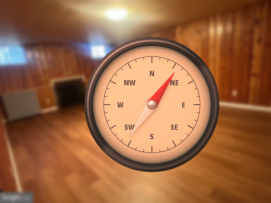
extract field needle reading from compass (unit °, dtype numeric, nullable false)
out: 35 °
